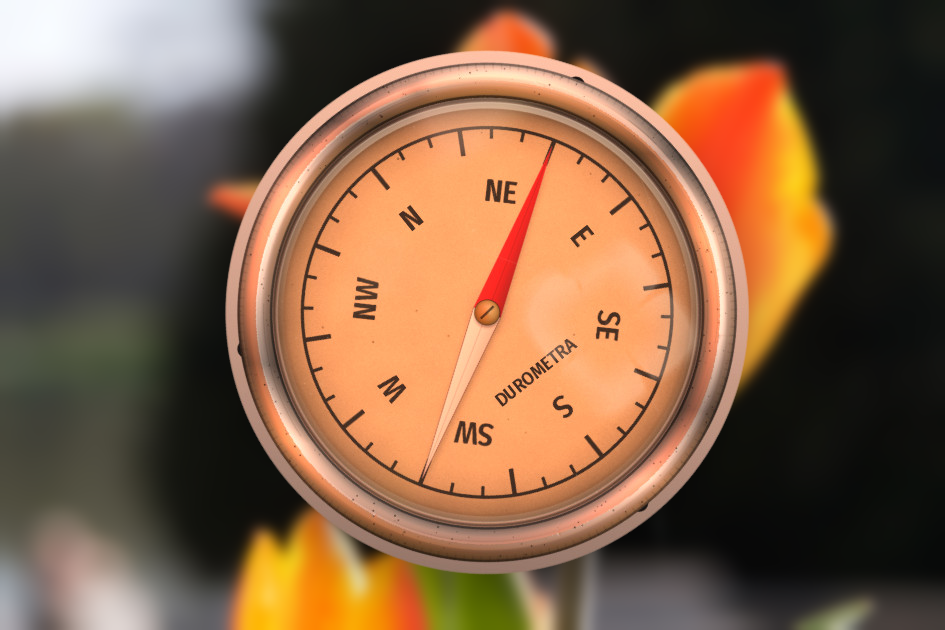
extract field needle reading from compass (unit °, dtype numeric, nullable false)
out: 60 °
